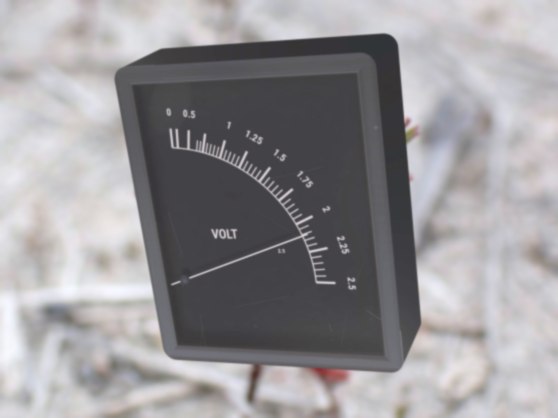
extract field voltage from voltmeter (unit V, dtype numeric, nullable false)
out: 2.1 V
